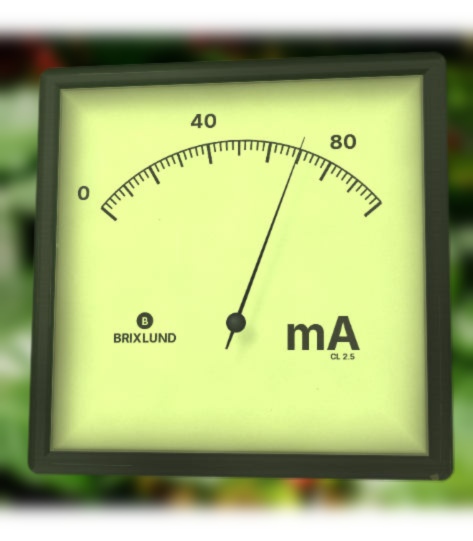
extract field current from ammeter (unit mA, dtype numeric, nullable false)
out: 70 mA
